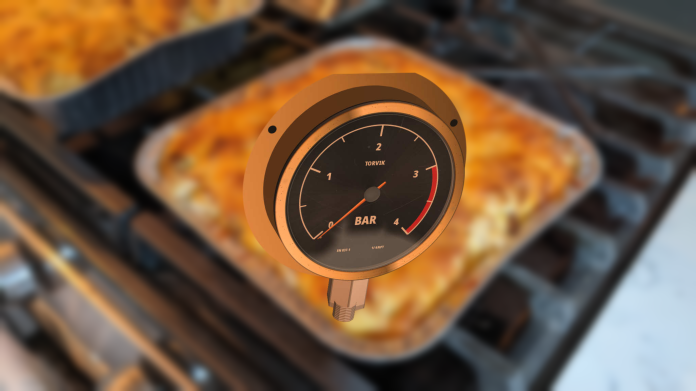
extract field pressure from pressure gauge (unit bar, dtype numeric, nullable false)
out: 0 bar
